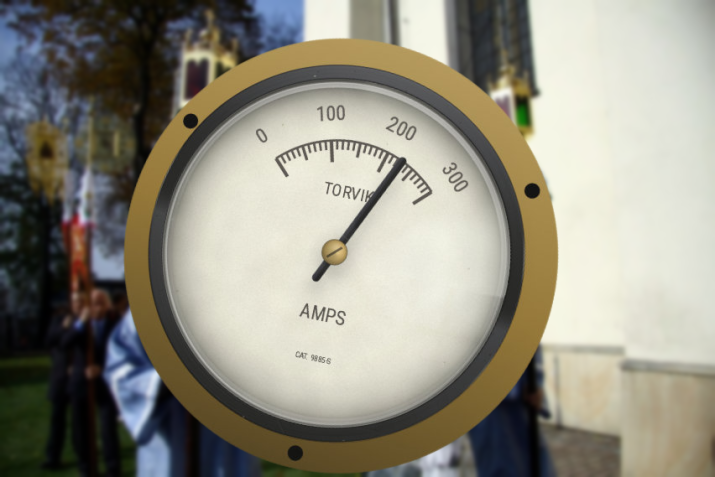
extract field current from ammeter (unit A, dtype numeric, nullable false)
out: 230 A
